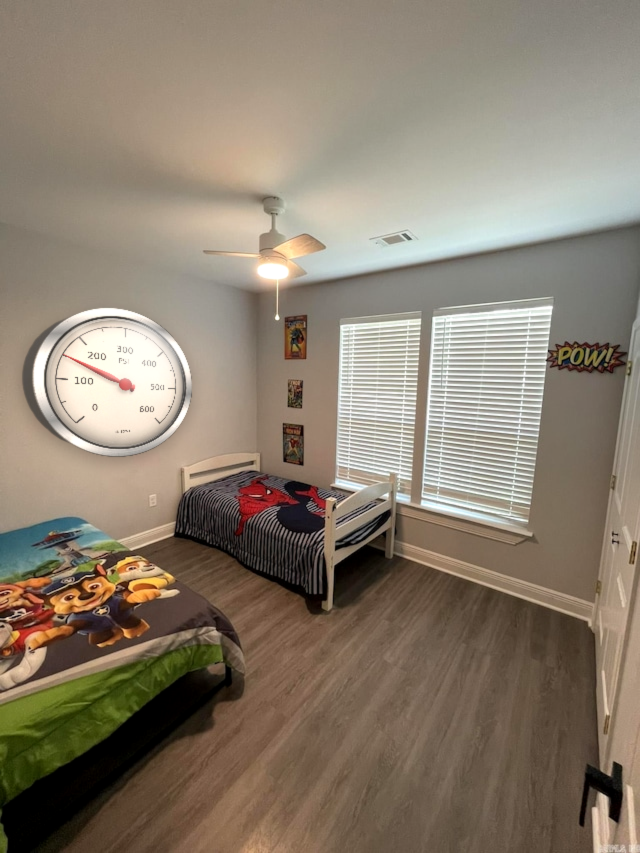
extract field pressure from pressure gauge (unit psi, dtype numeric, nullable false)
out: 150 psi
